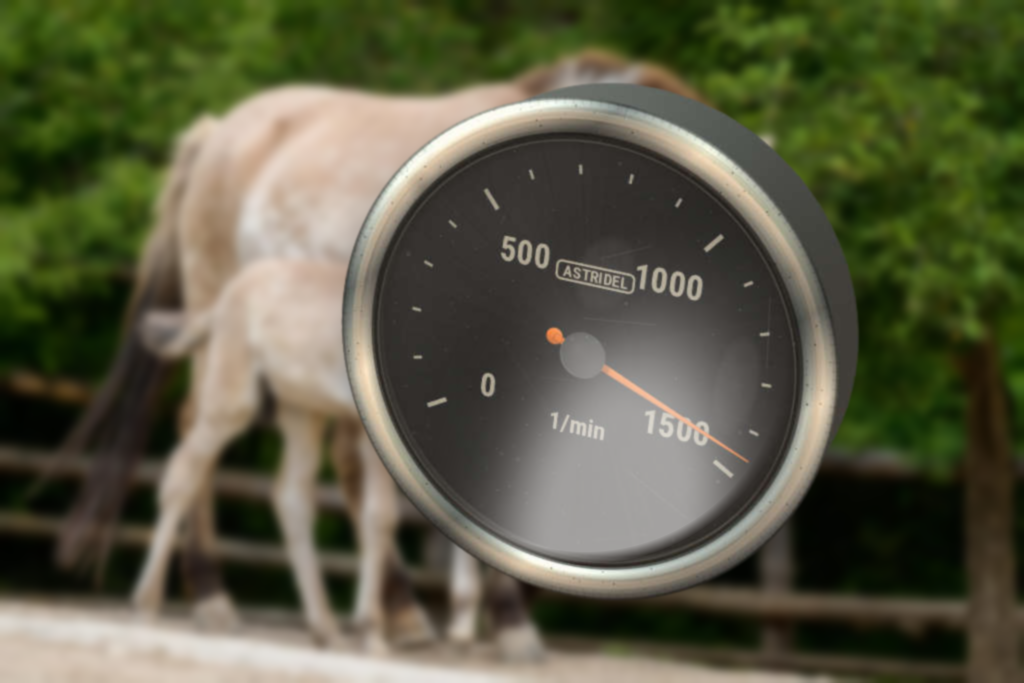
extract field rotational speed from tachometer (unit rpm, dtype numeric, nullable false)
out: 1450 rpm
